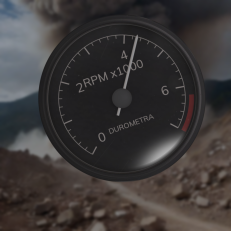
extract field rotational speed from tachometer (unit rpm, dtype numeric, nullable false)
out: 4300 rpm
